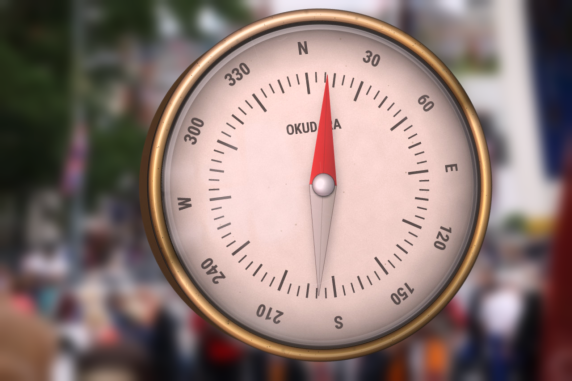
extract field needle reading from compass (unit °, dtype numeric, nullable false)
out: 10 °
